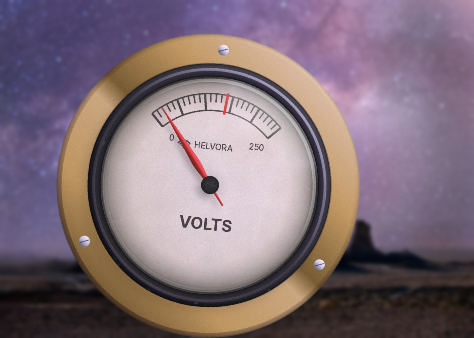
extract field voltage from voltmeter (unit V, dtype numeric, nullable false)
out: 20 V
